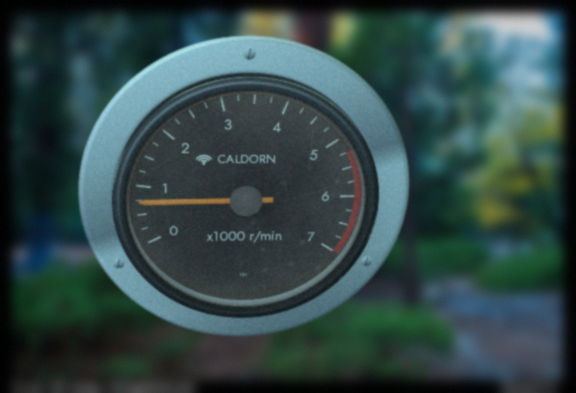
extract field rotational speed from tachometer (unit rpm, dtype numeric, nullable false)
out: 750 rpm
